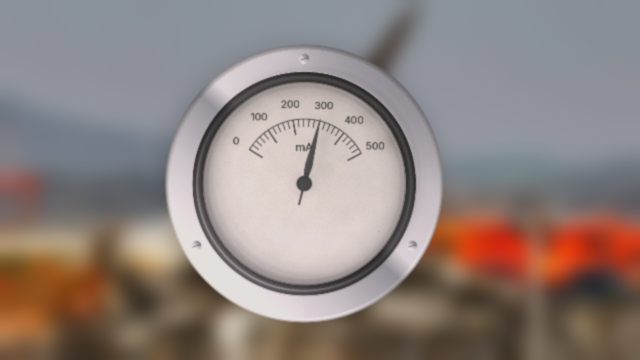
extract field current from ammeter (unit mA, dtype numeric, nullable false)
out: 300 mA
